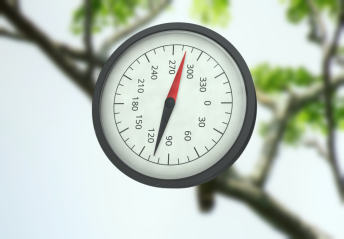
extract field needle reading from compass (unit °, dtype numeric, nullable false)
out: 285 °
